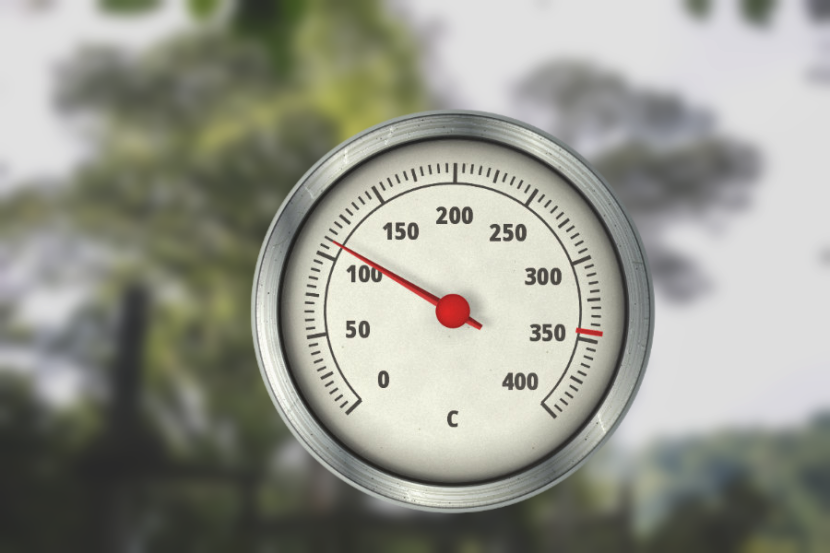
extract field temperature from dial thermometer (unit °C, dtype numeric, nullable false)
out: 110 °C
